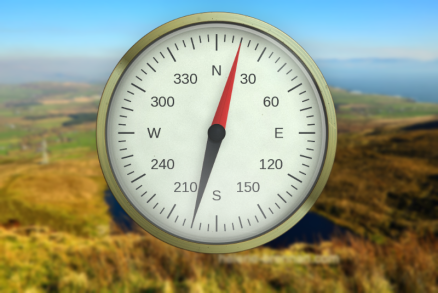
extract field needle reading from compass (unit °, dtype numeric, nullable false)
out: 15 °
